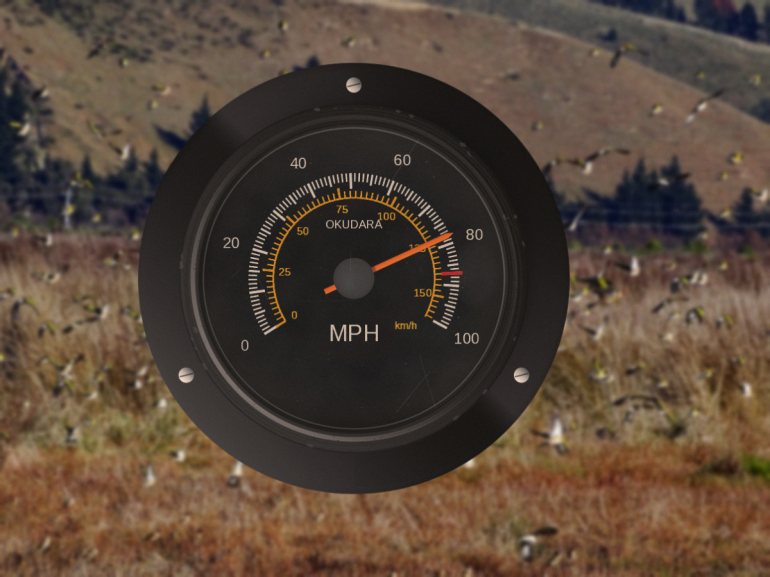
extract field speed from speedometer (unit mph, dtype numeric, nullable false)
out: 78 mph
